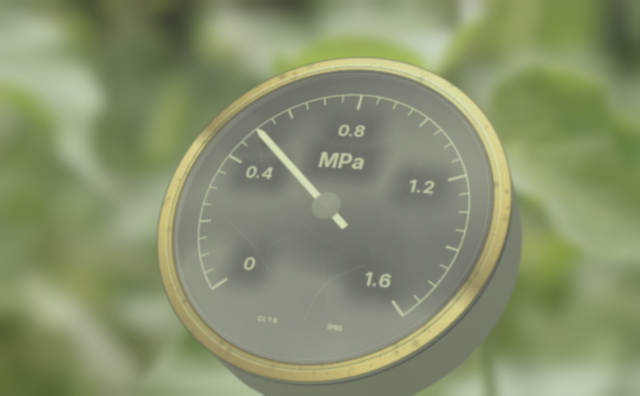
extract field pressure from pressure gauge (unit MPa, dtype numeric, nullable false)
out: 0.5 MPa
